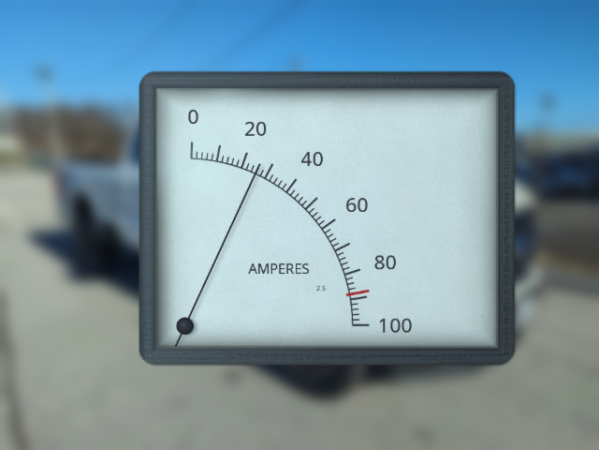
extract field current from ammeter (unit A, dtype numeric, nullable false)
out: 26 A
